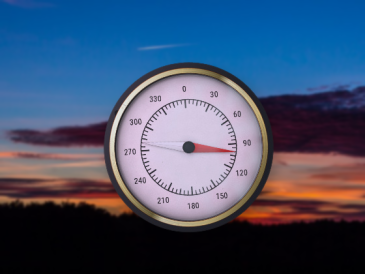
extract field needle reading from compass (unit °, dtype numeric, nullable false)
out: 100 °
